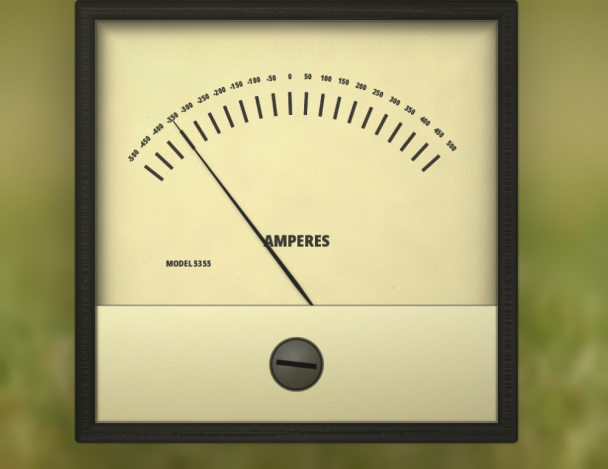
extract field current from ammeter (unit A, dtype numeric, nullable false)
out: -350 A
